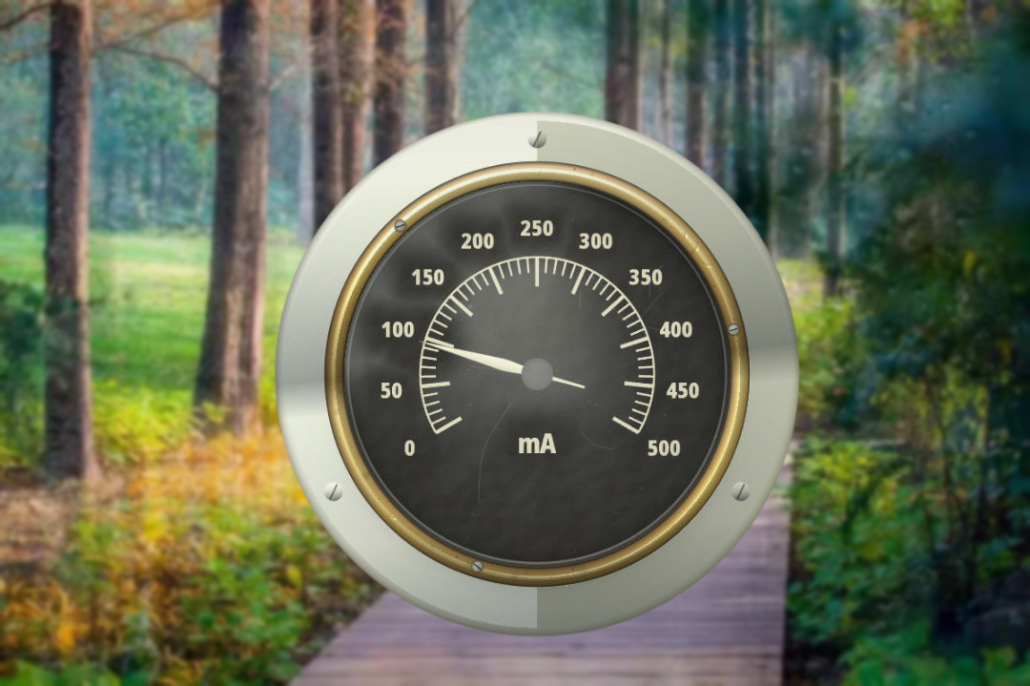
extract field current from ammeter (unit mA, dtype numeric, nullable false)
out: 95 mA
